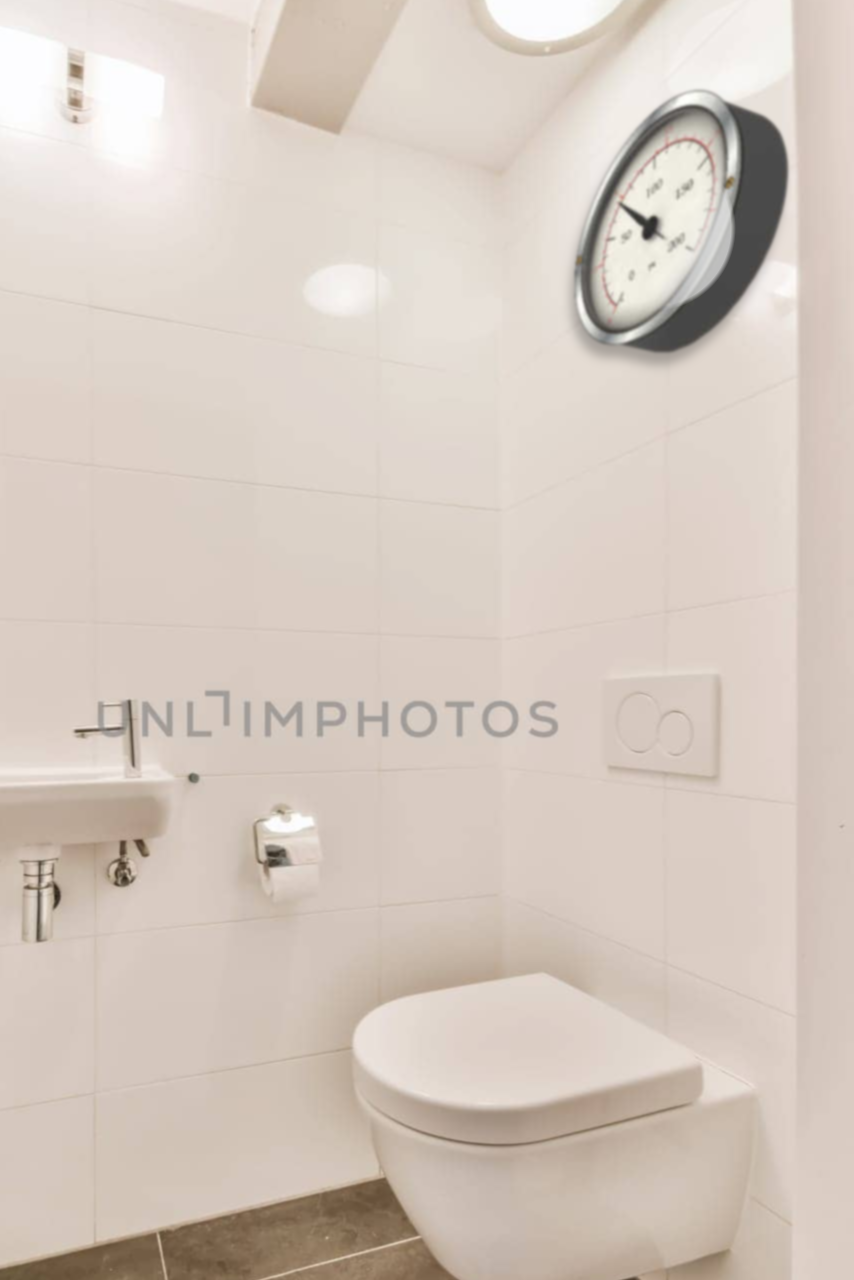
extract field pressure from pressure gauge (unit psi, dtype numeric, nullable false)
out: 70 psi
